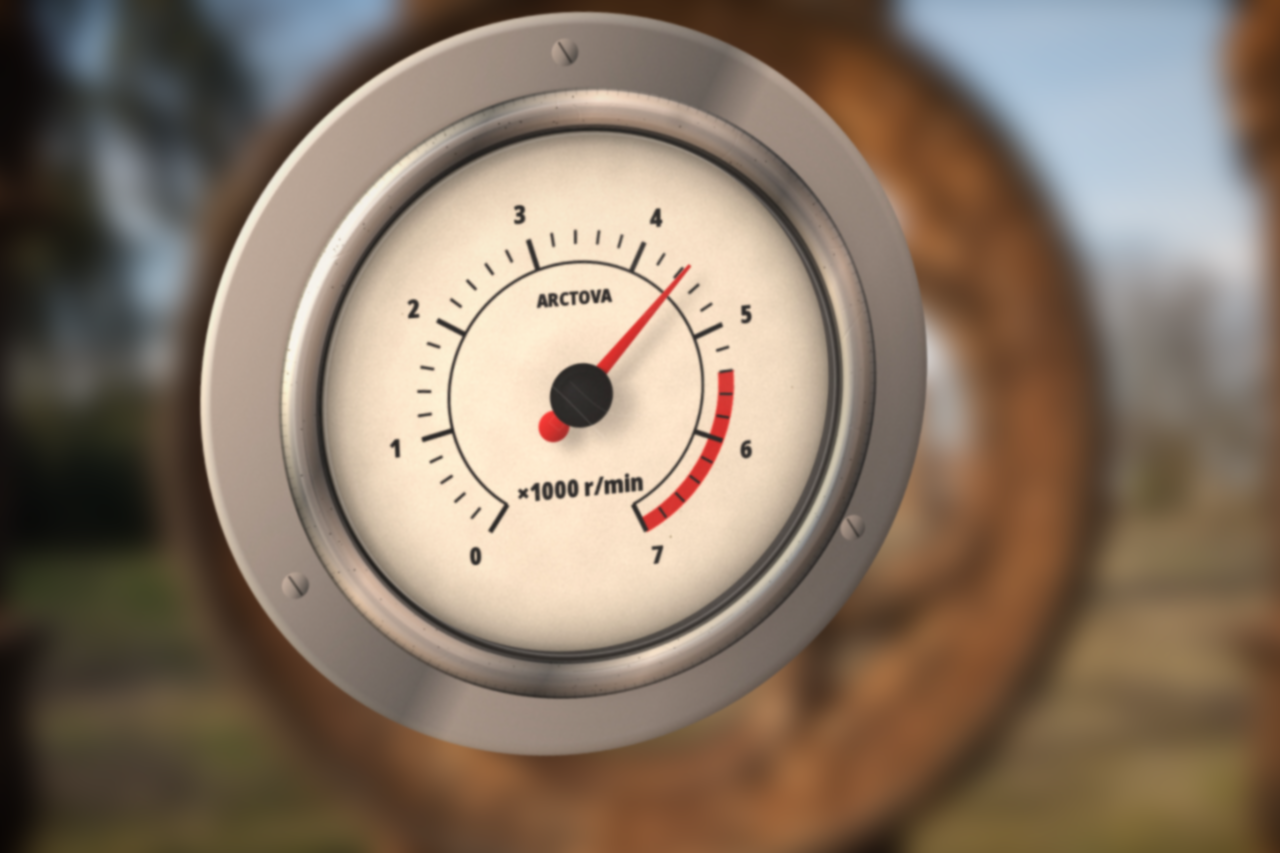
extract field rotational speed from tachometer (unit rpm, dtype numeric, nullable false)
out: 4400 rpm
